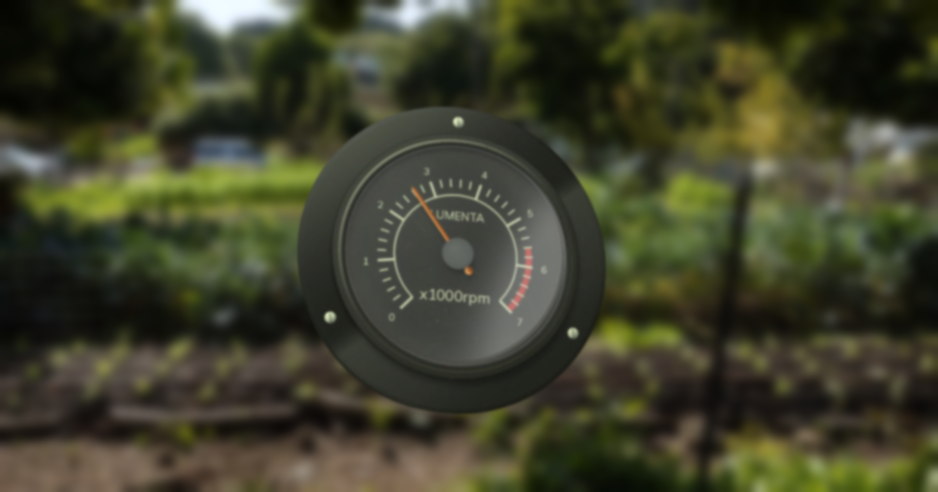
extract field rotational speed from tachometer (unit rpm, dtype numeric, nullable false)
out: 2600 rpm
